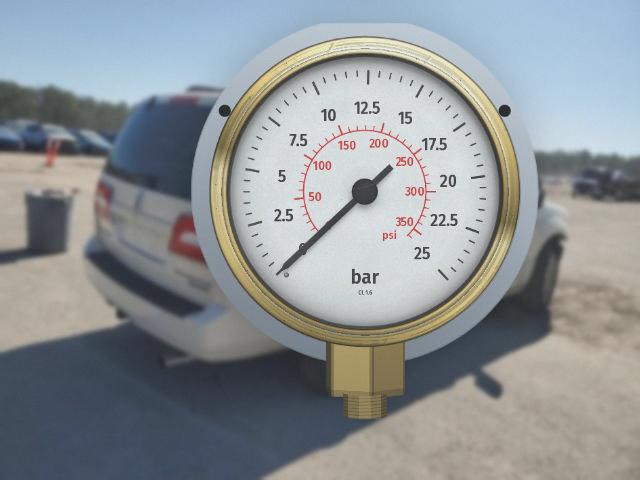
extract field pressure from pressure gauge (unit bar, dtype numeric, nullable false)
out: 0 bar
